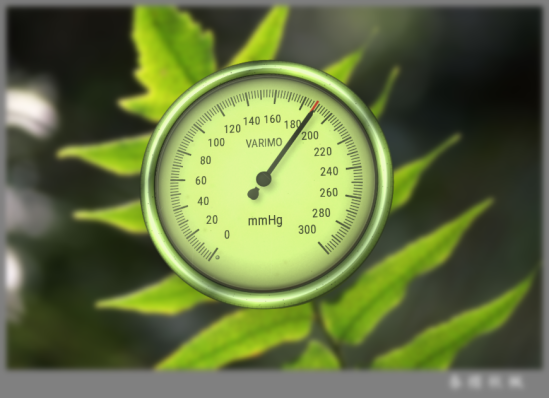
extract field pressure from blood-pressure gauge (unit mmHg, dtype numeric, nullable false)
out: 190 mmHg
